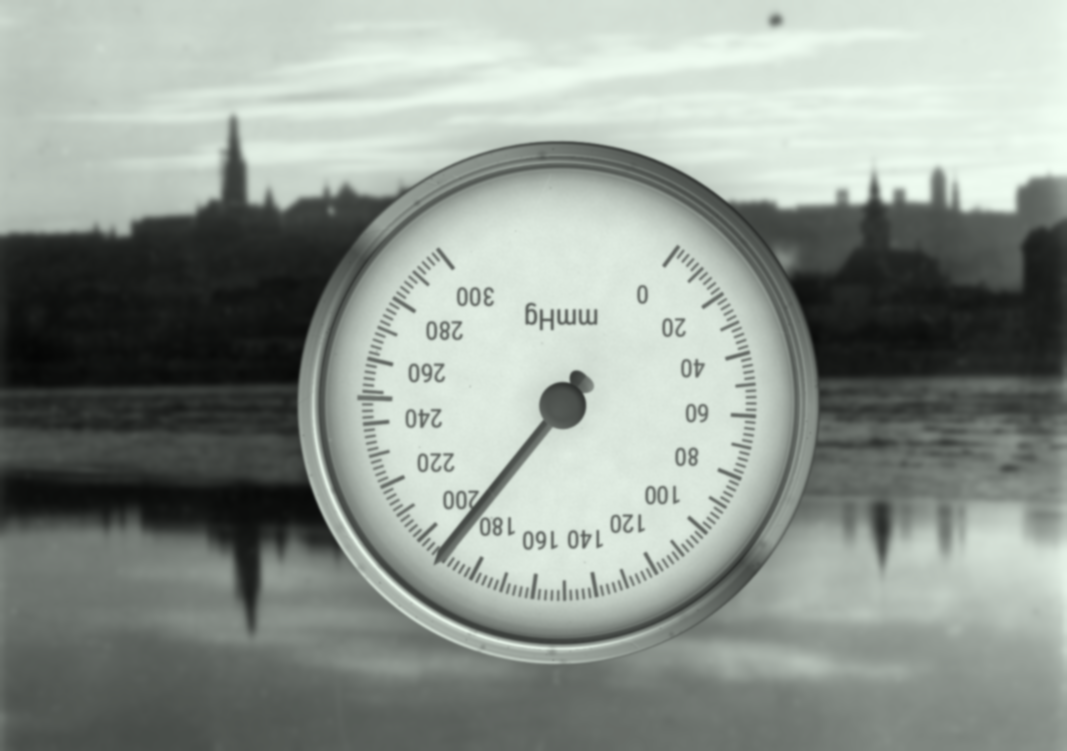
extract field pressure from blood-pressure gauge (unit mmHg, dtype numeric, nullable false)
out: 192 mmHg
